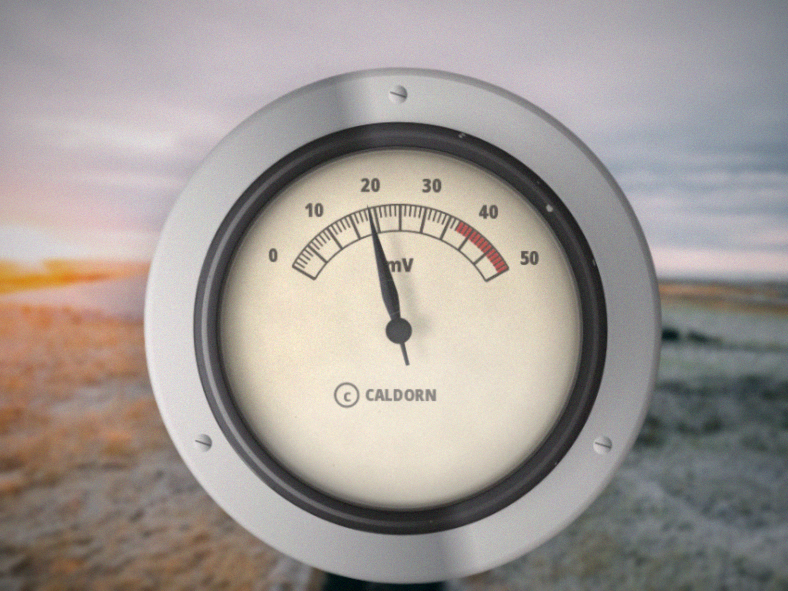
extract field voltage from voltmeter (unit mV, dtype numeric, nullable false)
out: 19 mV
